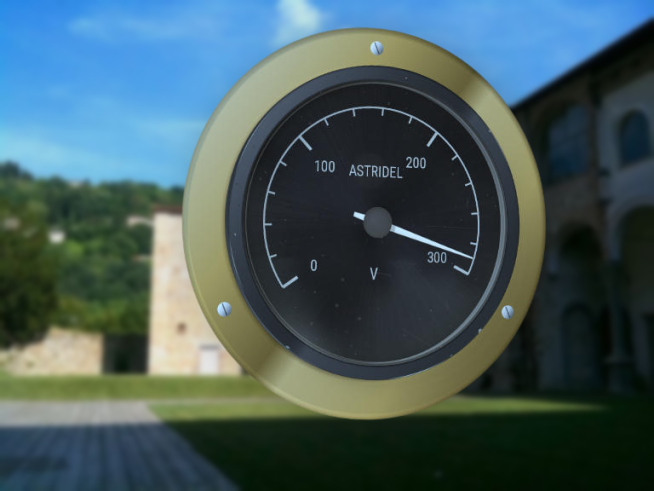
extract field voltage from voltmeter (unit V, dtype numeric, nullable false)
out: 290 V
